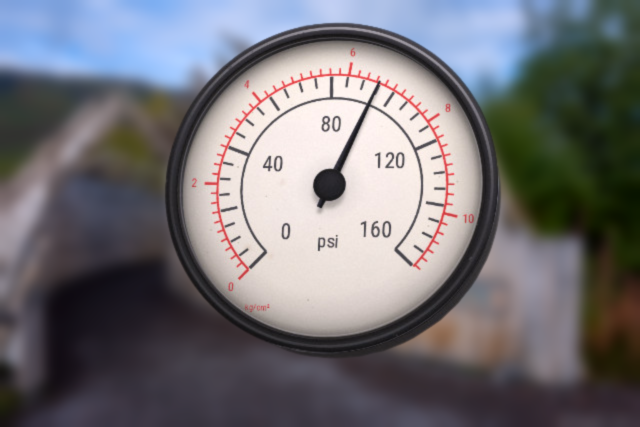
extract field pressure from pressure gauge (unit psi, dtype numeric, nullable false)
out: 95 psi
